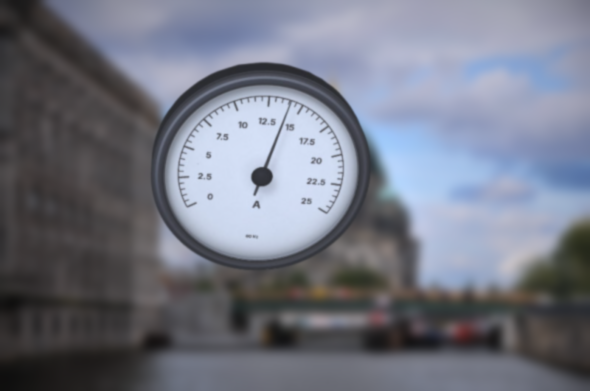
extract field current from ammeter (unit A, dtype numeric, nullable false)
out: 14 A
